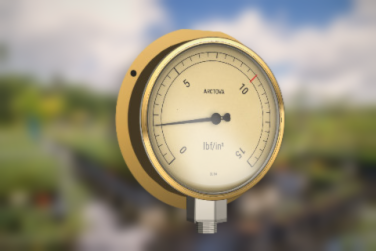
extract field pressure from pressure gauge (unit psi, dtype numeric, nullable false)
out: 2 psi
